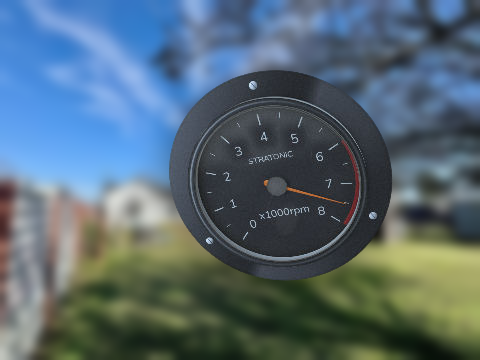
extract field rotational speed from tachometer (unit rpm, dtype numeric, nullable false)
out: 7500 rpm
